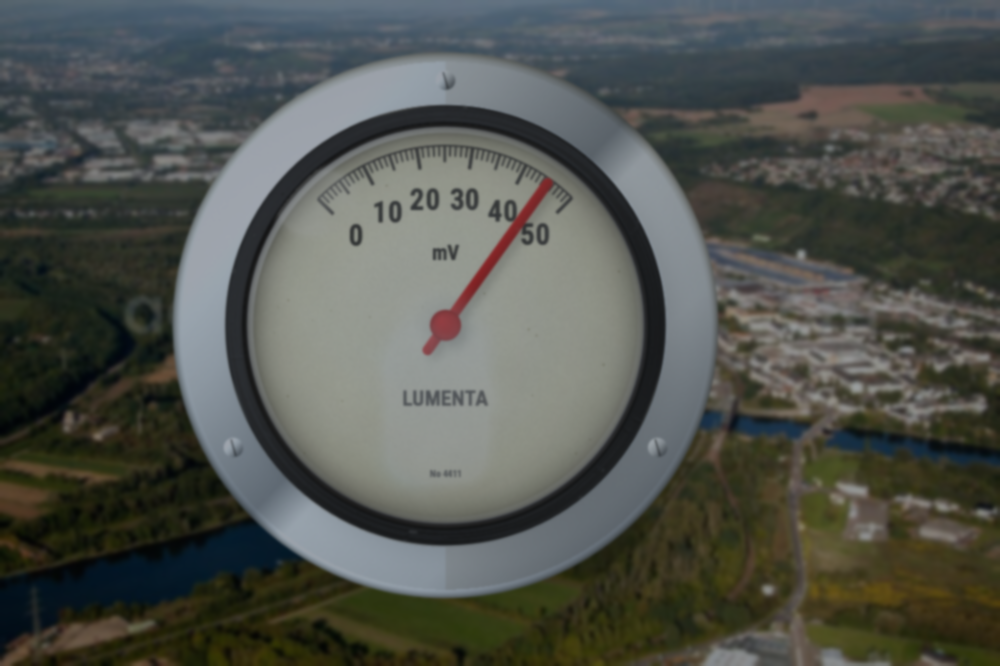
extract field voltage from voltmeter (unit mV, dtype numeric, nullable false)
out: 45 mV
